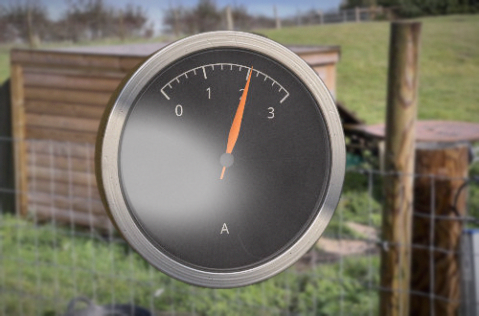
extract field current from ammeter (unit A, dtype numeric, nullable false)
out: 2 A
